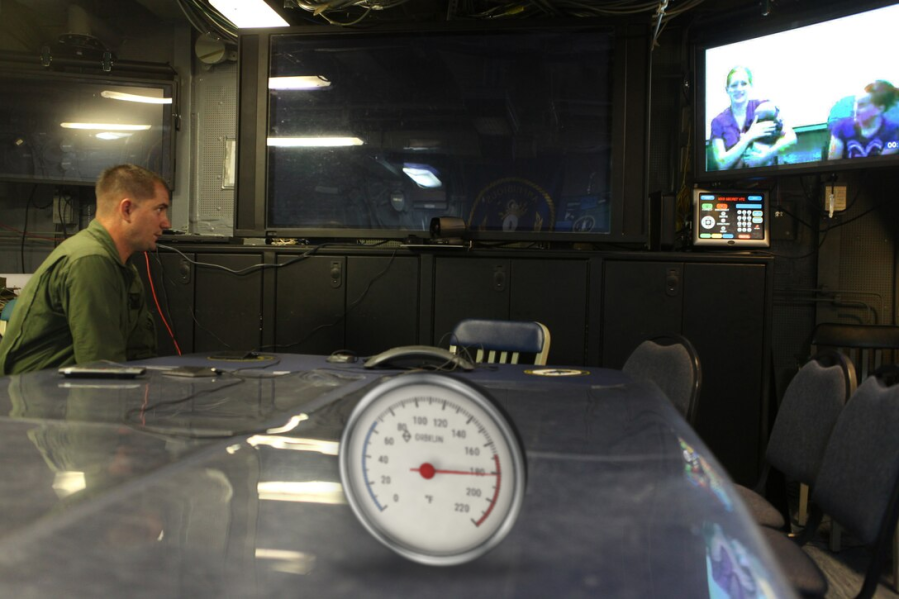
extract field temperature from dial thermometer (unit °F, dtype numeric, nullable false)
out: 180 °F
